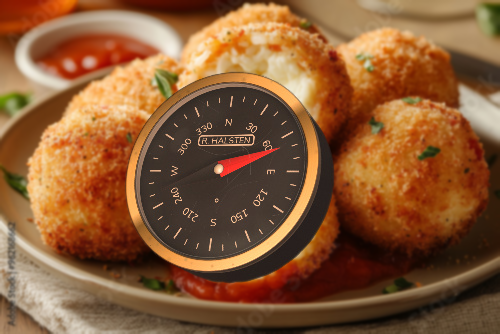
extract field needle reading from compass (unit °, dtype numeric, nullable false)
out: 70 °
